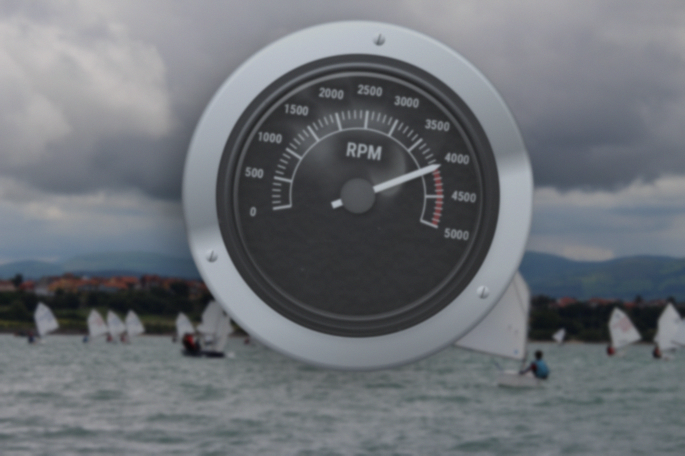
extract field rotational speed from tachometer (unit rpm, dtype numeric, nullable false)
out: 4000 rpm
